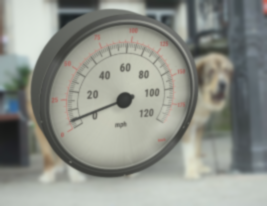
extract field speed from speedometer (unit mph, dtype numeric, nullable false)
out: 5 mph
